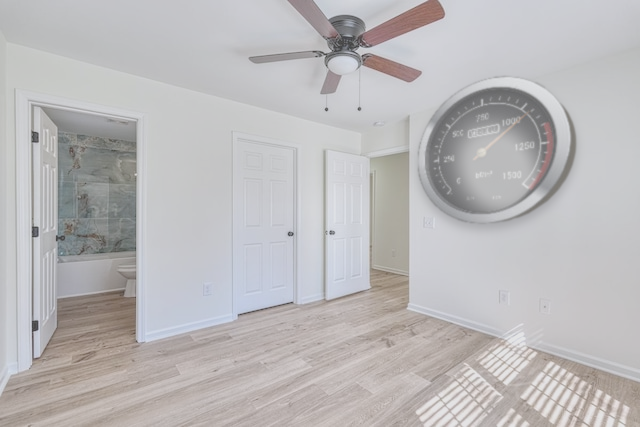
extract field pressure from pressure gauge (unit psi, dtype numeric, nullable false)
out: 1050 psi
